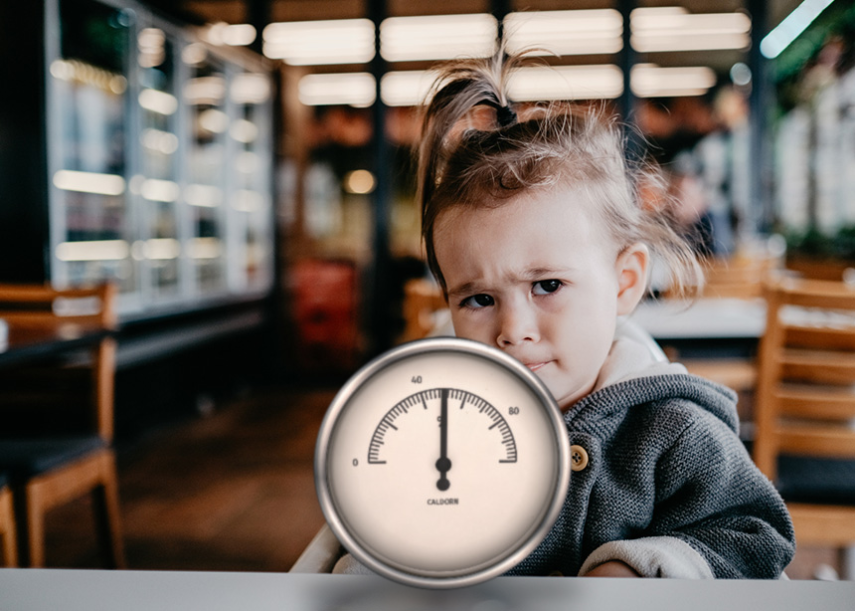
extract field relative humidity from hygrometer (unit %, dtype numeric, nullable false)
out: 50 %
